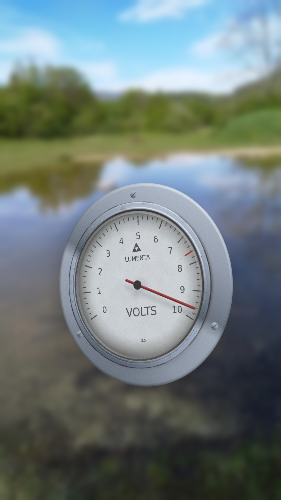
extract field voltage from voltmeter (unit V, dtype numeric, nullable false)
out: 9.6 V
